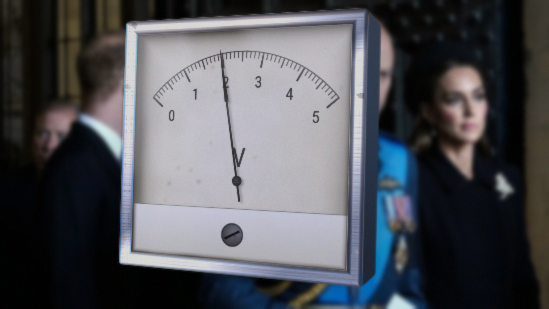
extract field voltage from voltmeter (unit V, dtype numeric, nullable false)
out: 2 V
